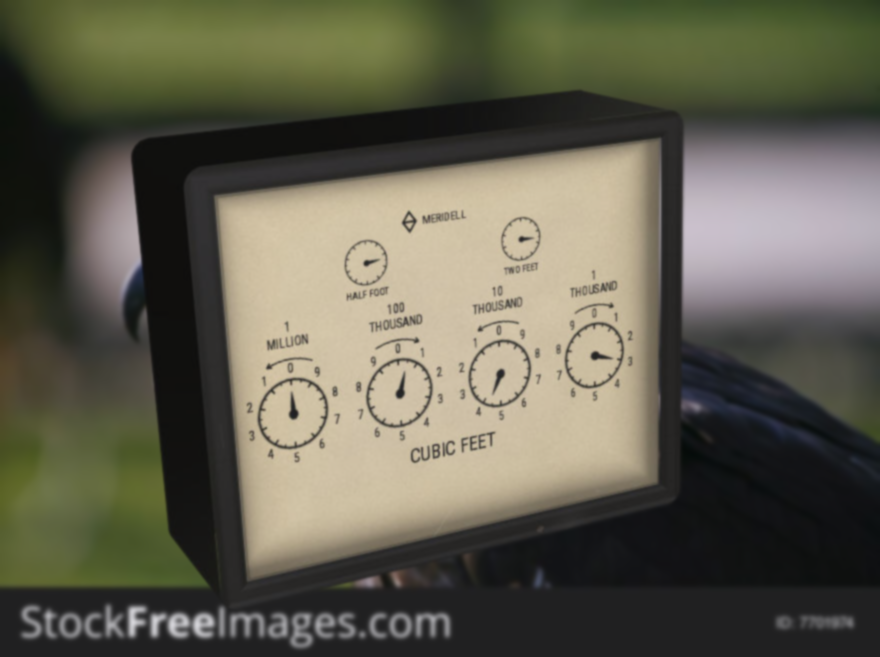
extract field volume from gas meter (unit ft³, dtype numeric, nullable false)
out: 4300 ft³
